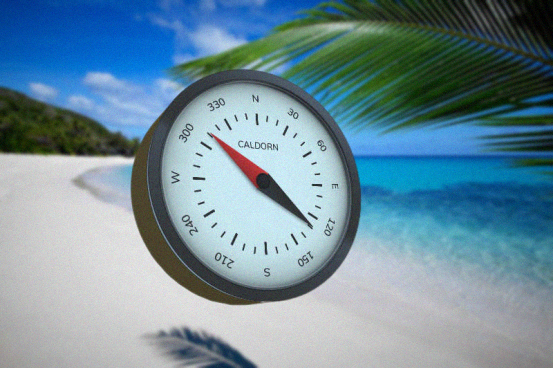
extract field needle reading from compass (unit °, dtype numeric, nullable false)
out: 310 °
